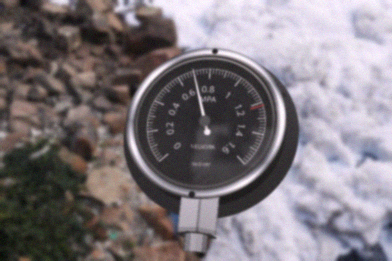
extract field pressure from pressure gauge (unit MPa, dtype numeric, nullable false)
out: 0.7 MPa
